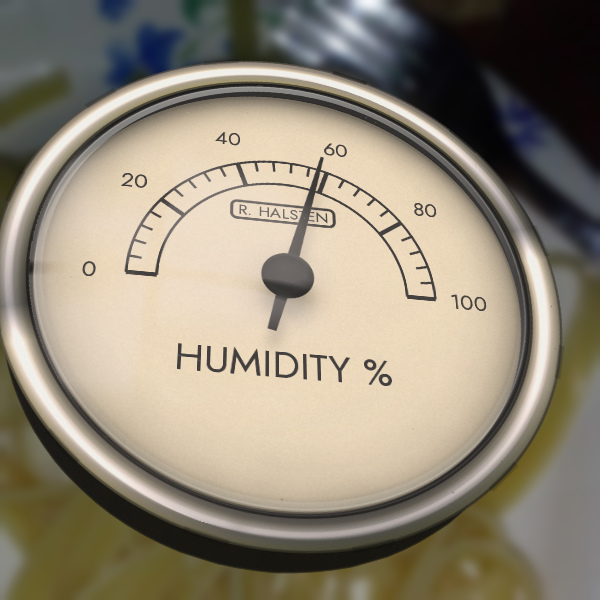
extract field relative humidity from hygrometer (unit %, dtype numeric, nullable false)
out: 58 %
